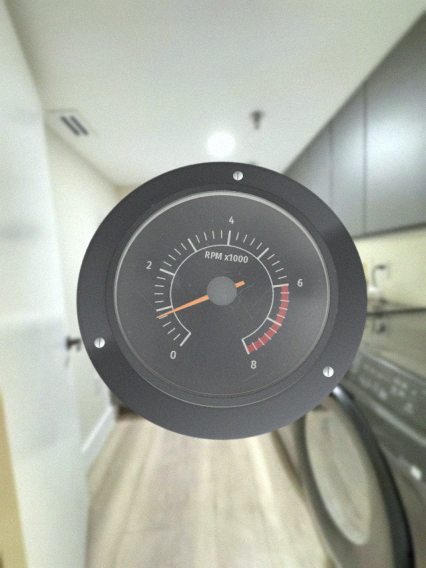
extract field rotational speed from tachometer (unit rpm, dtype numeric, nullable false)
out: 800 rpm
